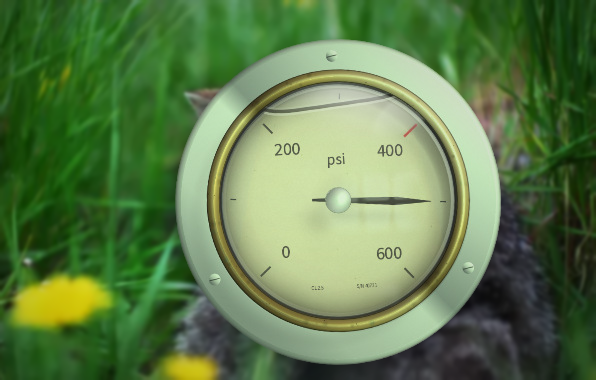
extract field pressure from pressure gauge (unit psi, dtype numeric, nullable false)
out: 500 psi
